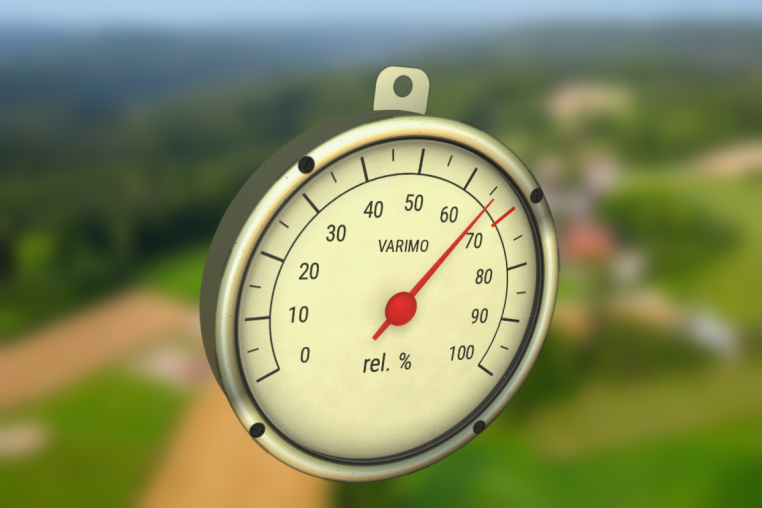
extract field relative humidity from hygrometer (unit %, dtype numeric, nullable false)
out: 65 %
